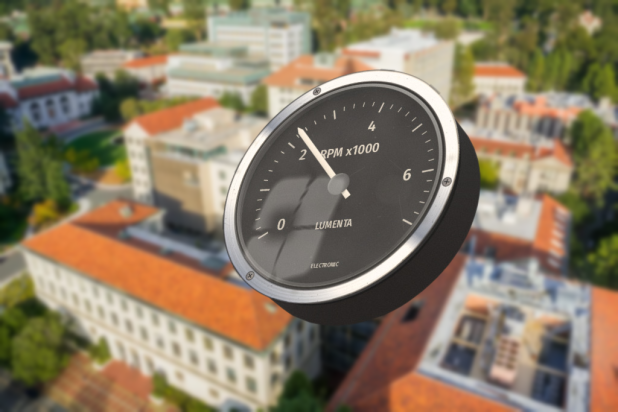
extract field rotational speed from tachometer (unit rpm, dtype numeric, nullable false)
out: 2300 rpm
